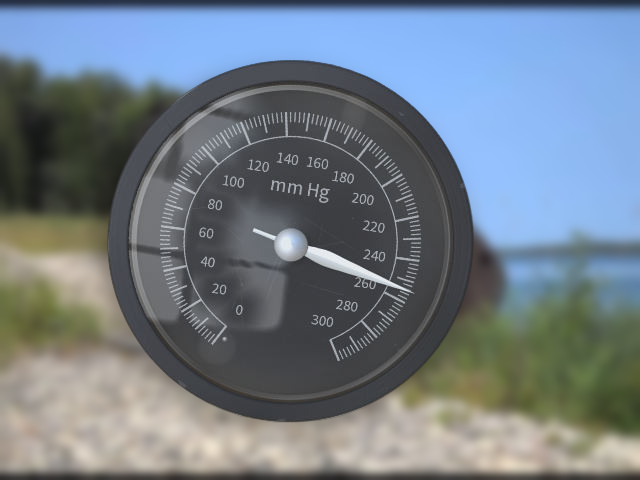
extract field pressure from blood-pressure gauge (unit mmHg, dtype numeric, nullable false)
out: 254 mmHg
